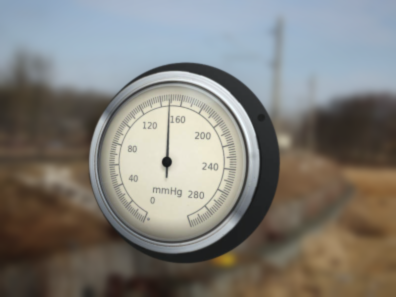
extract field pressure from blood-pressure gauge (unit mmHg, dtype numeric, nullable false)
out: 150 mmHg
